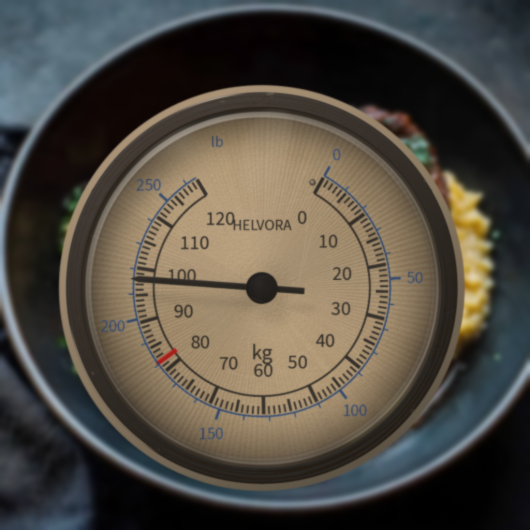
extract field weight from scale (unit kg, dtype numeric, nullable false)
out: 98 kg
